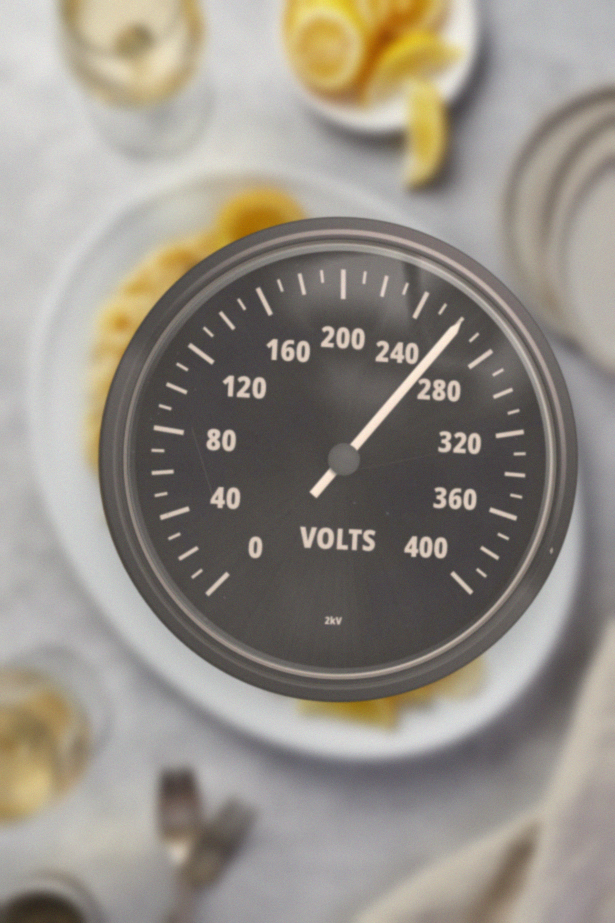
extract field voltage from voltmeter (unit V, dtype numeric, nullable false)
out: 260 V
